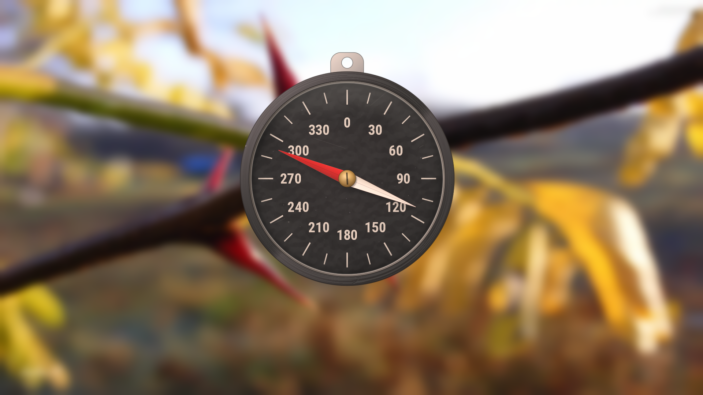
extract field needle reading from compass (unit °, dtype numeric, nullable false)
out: 292.5 °
